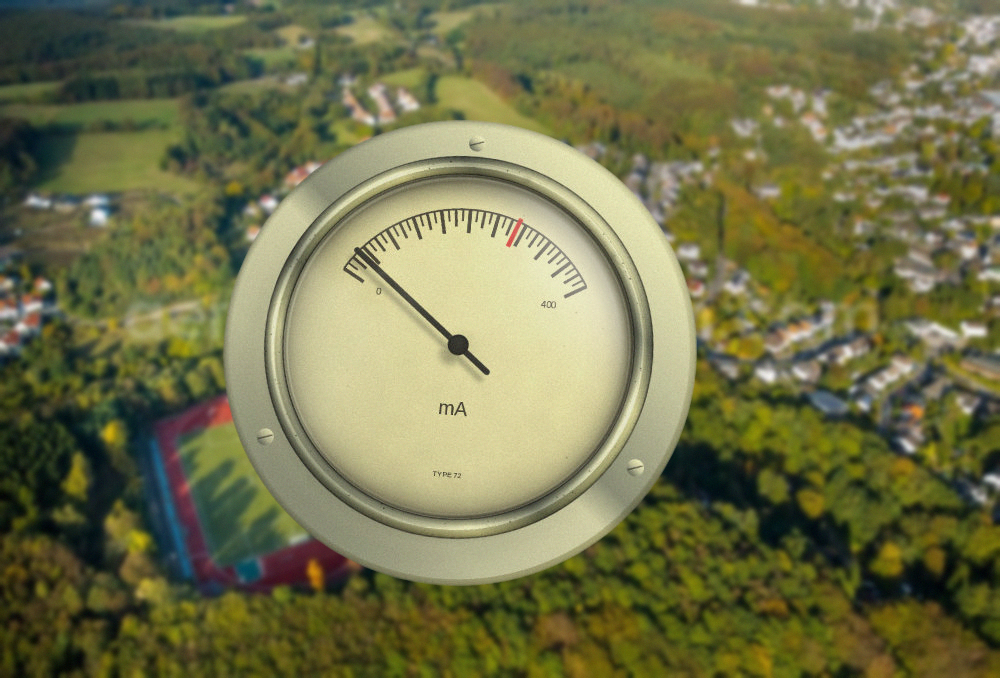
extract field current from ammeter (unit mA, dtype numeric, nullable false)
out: 30 mA
